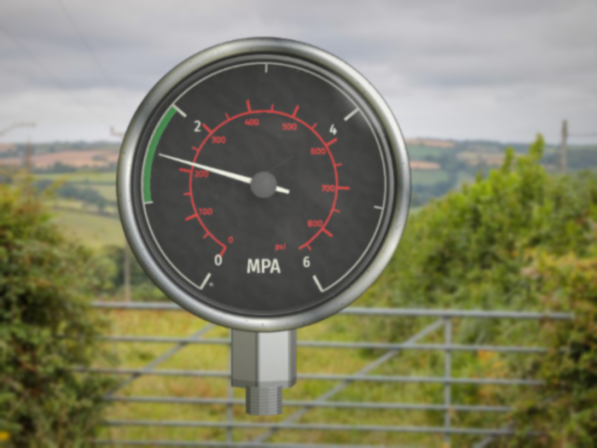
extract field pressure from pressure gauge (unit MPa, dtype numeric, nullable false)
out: 1.5 MPa
